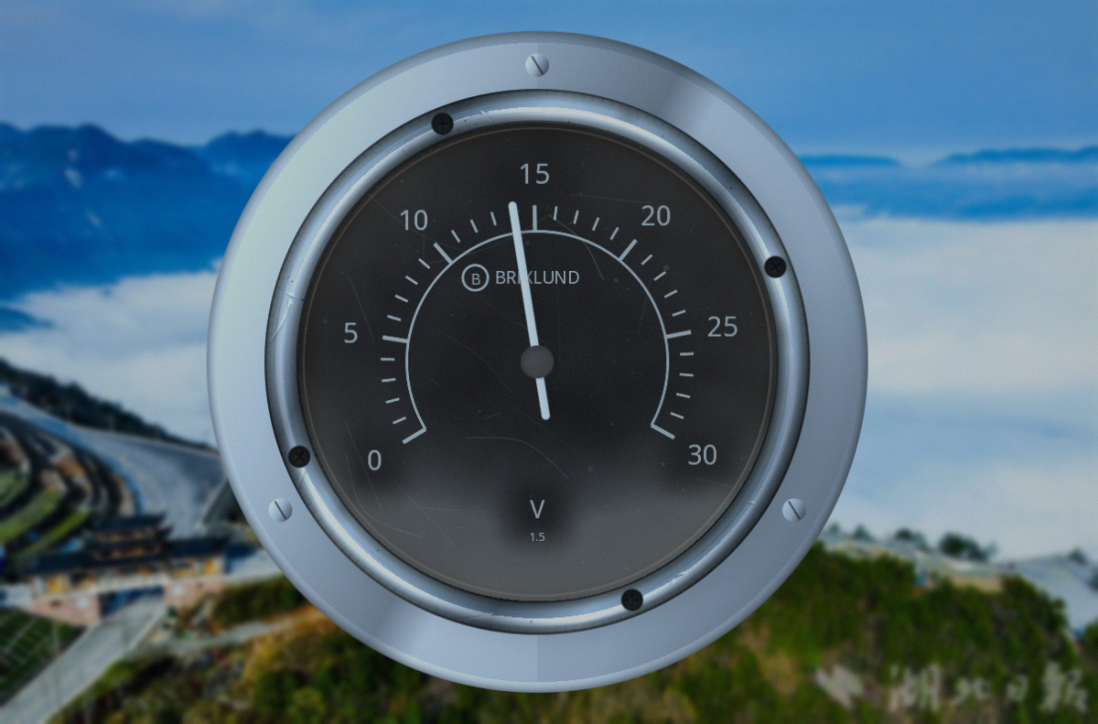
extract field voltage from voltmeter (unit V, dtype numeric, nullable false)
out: 14 V
